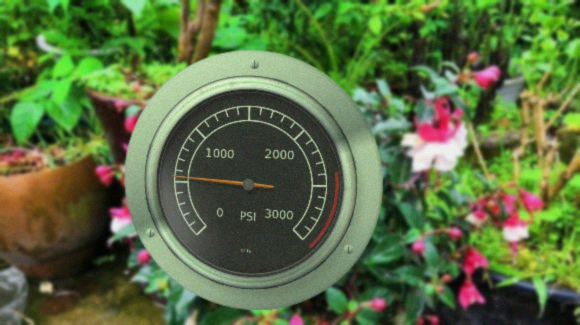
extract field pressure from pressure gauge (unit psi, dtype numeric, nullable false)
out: 550 psi
